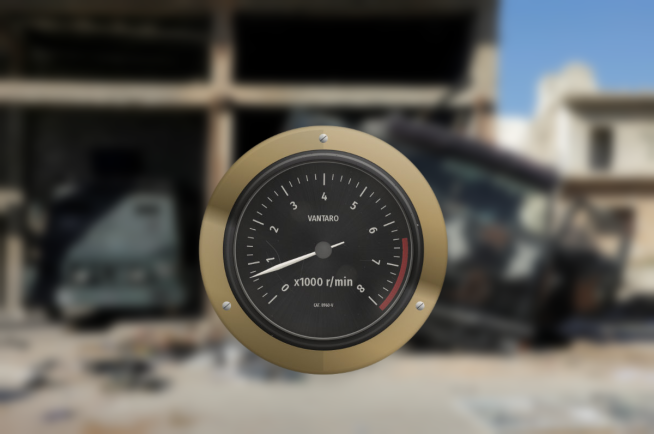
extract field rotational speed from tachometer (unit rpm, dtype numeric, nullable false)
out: 700 rpm
